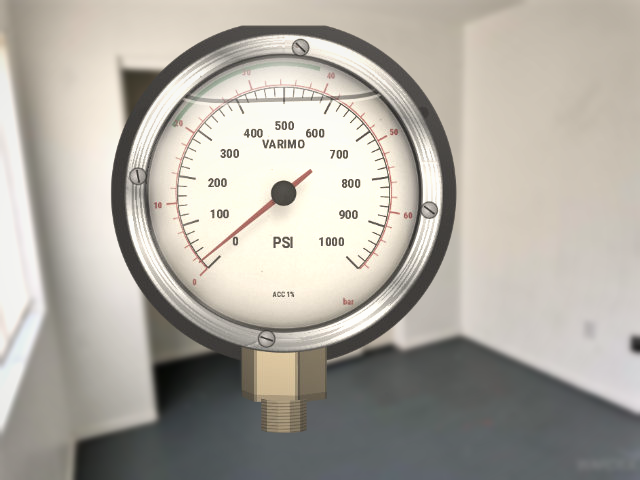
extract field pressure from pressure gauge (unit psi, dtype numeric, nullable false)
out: 20 psi
